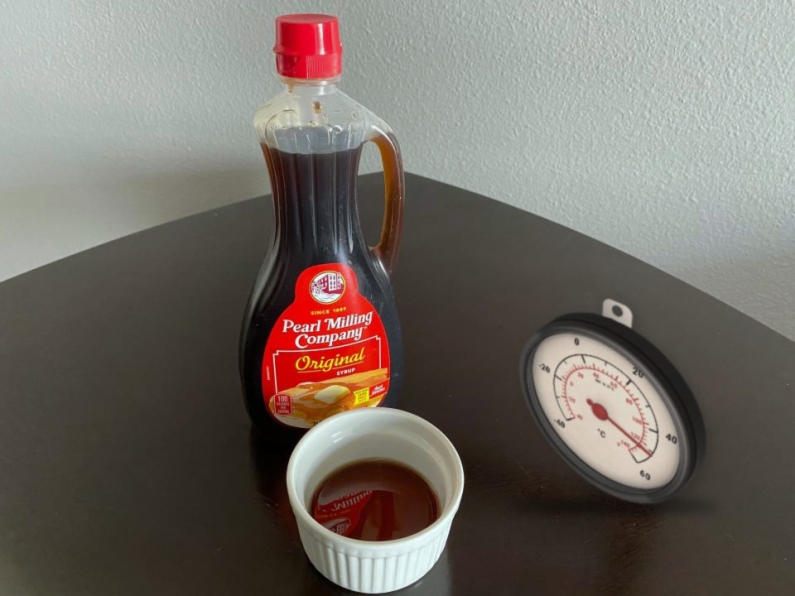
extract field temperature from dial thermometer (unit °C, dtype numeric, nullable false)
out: 50 °C
